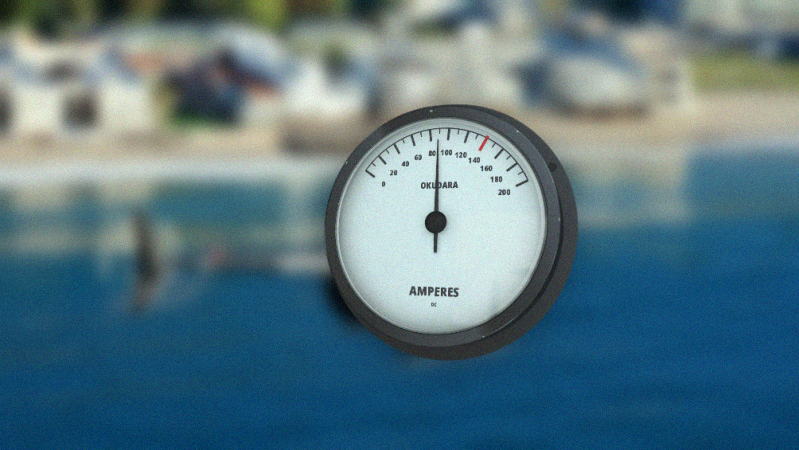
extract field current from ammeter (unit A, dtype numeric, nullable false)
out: 90 A
